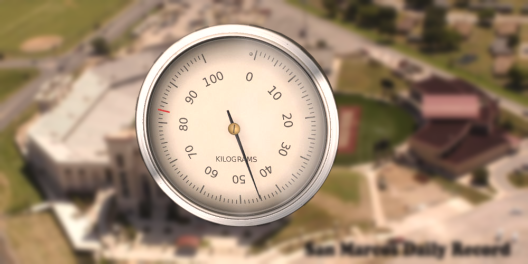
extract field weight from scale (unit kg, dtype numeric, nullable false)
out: 45 kg
